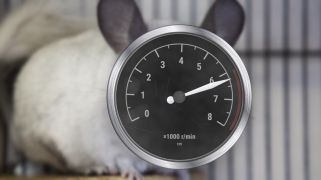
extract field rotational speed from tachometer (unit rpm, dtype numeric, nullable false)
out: 6250 rpm
